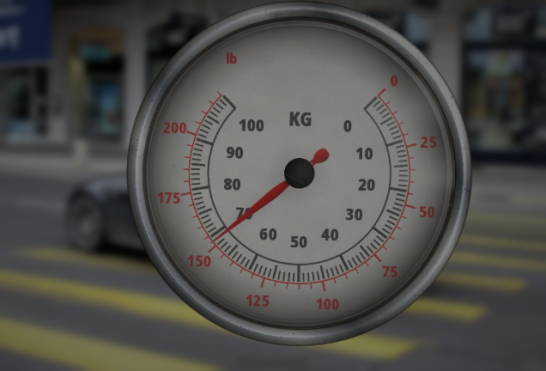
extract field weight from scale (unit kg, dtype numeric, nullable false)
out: 69 kg
